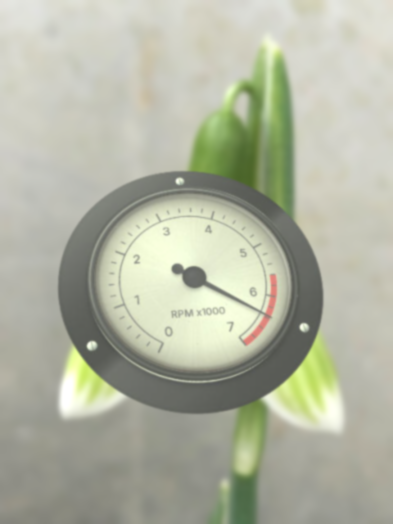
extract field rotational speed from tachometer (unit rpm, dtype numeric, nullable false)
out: 6400 rpm
